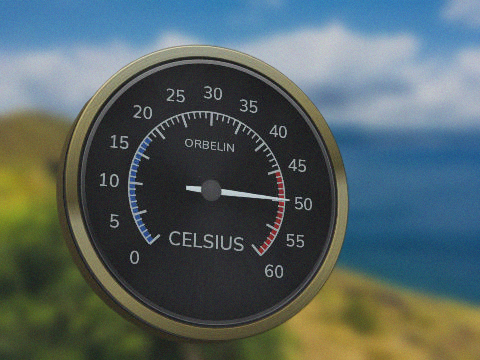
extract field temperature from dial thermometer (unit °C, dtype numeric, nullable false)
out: 50 °C
